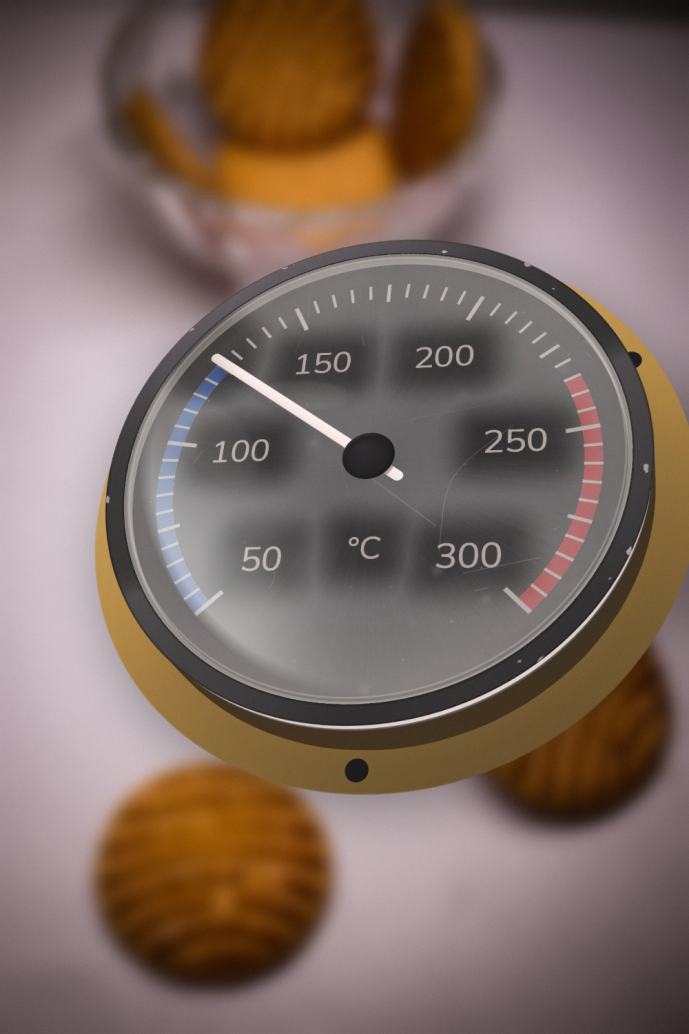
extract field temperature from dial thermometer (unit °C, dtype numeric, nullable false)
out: 125 °C
